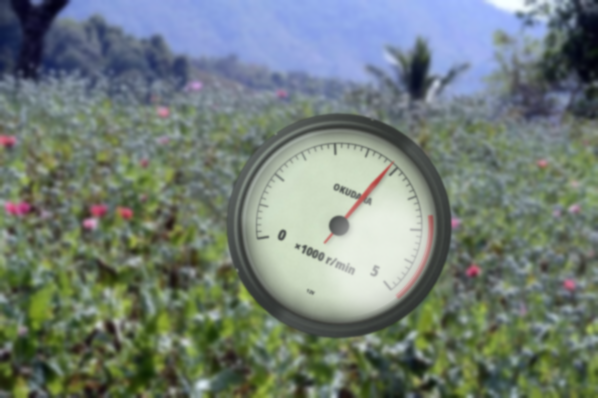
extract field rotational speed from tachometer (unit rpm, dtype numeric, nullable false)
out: 2900 rpm
